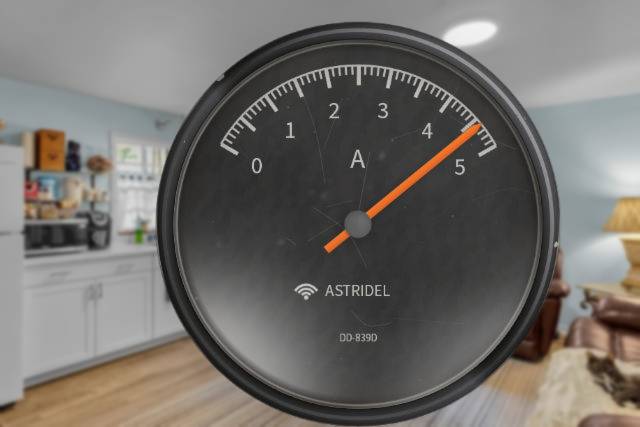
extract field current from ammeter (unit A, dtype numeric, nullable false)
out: 4.6 A
